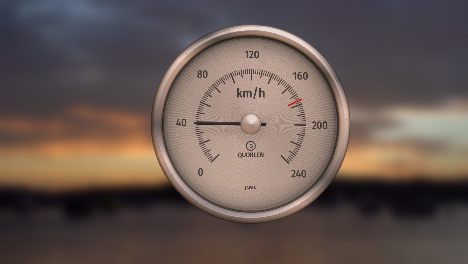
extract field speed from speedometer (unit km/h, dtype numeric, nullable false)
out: 40 km/h
